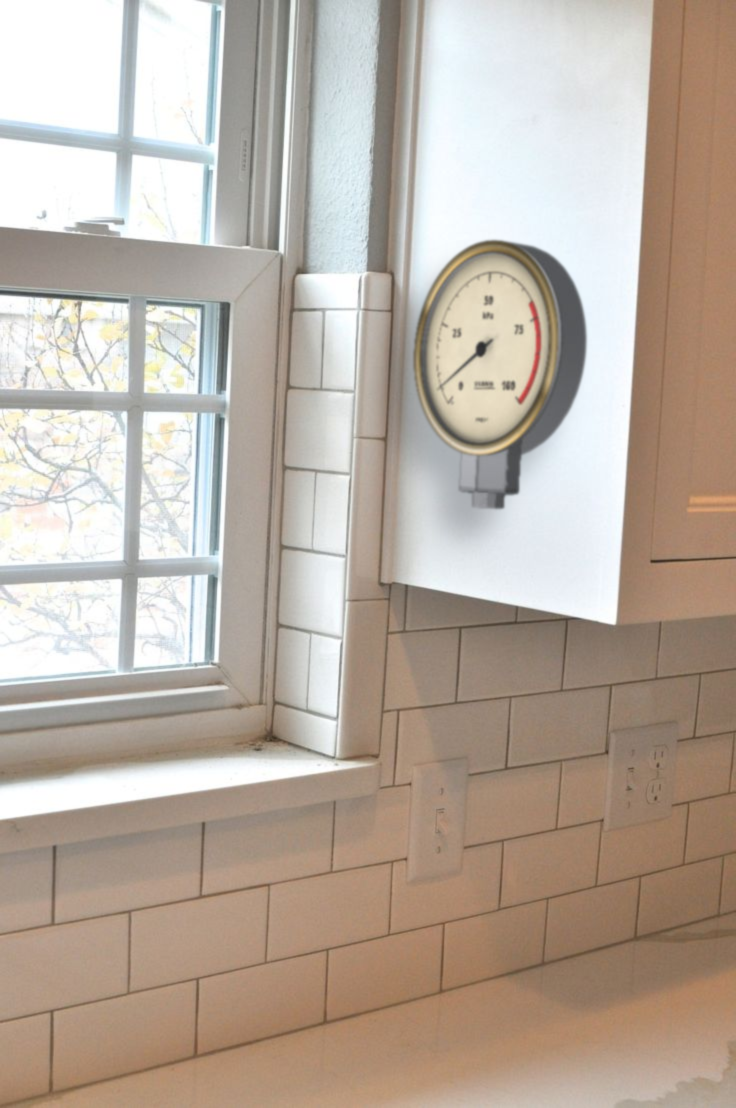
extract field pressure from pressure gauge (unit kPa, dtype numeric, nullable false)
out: 5 kPa
